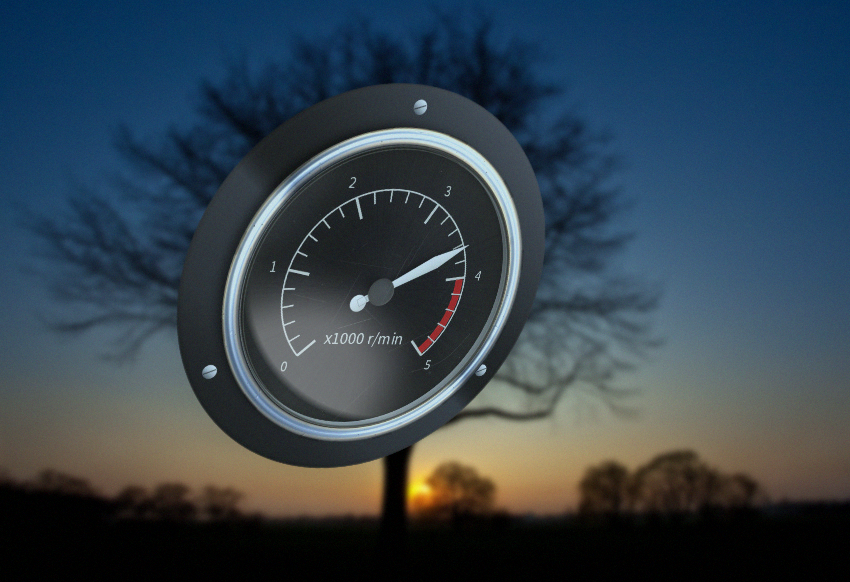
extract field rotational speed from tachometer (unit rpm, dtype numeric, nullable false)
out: 3600 rpm
